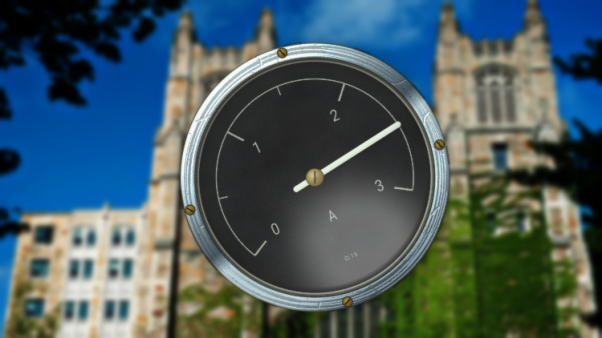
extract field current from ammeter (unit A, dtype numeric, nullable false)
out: 2.5 A
